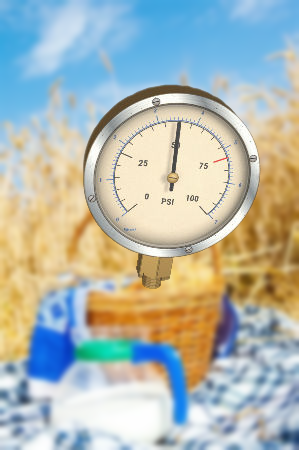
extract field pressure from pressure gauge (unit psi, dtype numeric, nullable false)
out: 50 psi
